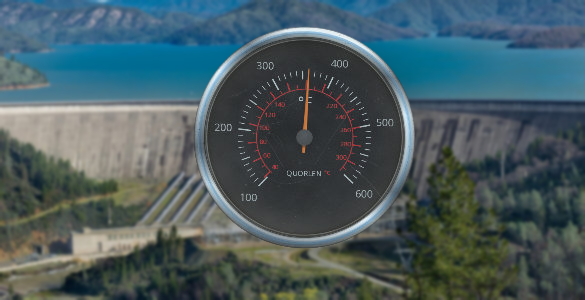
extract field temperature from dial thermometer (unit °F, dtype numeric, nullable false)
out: 360 °F
